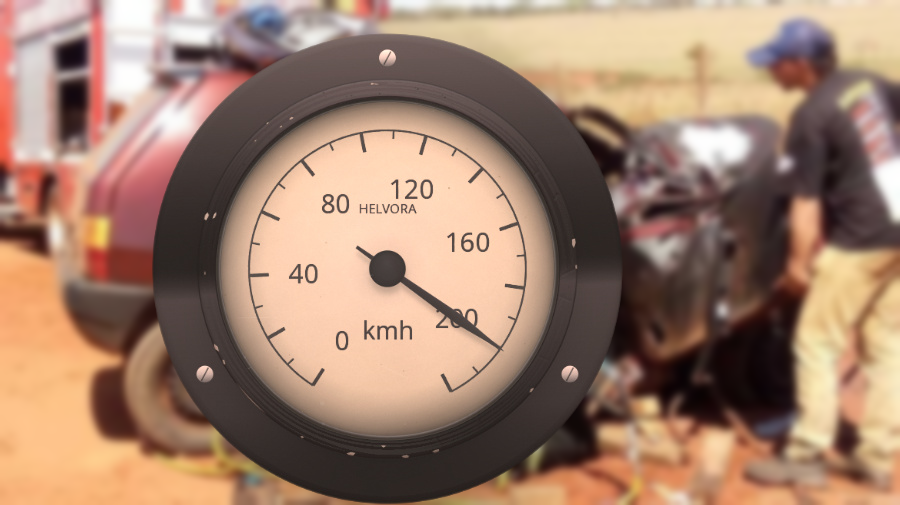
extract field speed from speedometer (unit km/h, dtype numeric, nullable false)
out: 200 km/h
